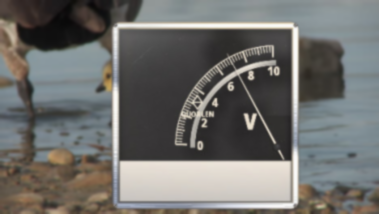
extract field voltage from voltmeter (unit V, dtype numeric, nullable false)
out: 7 V
